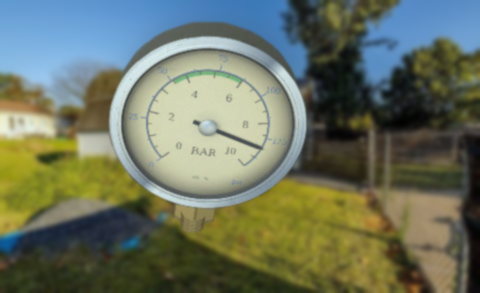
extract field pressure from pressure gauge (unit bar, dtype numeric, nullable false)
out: 9 bar
